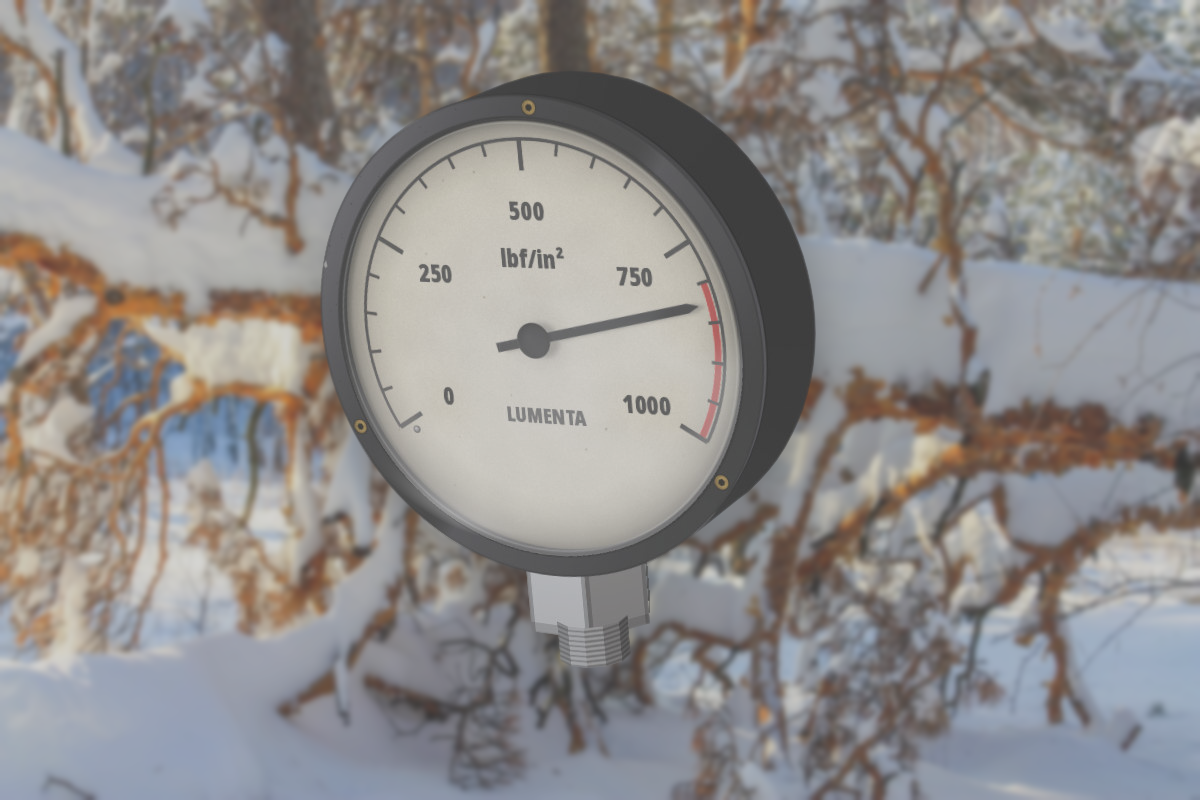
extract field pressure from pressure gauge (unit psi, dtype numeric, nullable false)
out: 825 psi
